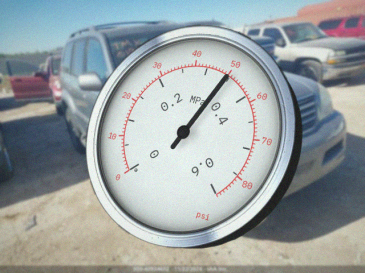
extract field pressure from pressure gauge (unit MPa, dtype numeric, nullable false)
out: 0.35 MPa
